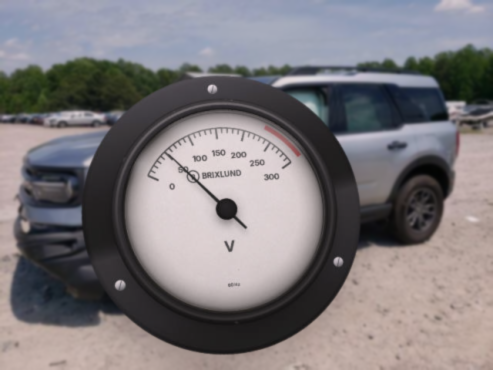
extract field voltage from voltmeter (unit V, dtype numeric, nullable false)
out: 50 V
